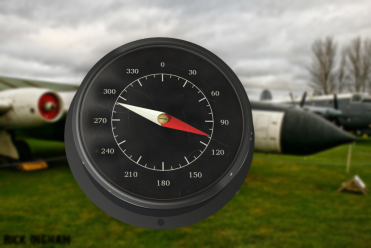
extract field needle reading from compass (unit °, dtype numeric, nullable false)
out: 110 °
